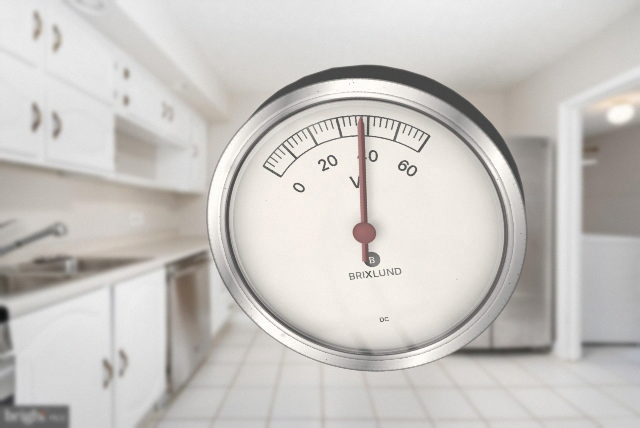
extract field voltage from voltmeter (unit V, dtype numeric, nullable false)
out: 38 V
